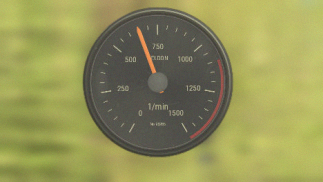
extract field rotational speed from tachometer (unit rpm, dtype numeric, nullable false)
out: 650 rpm
